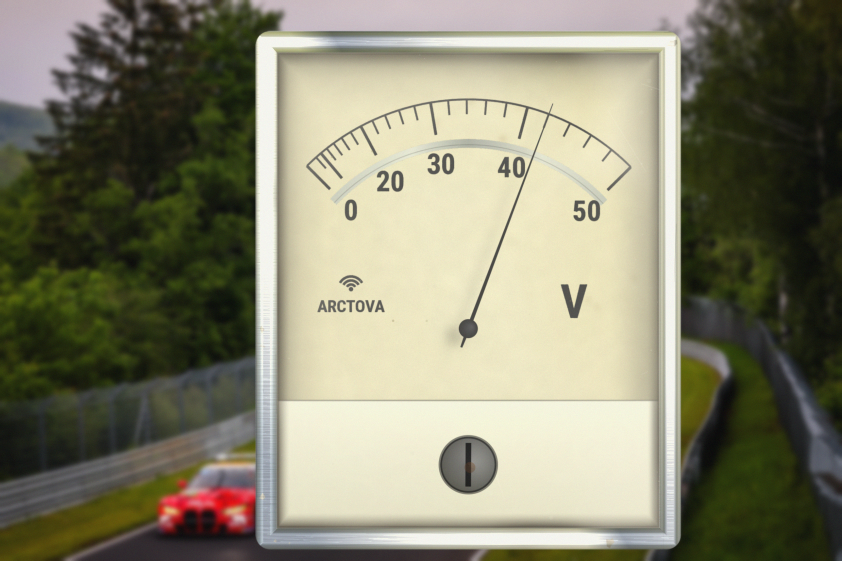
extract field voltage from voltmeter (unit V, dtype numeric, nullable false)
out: 42 V
